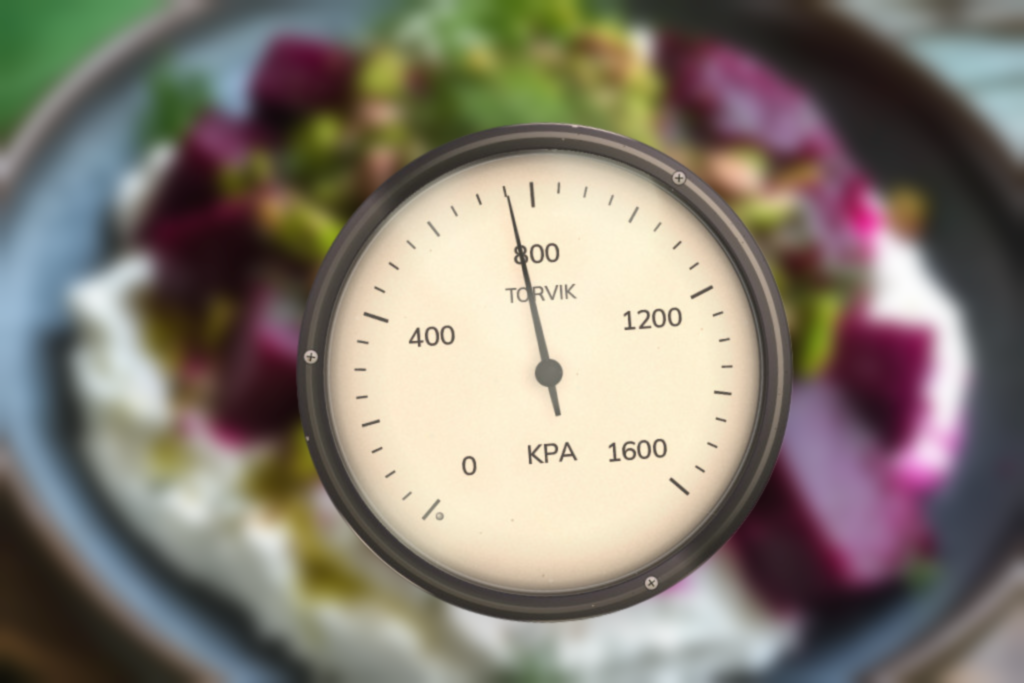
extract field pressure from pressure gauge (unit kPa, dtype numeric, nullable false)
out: 750 kPa
